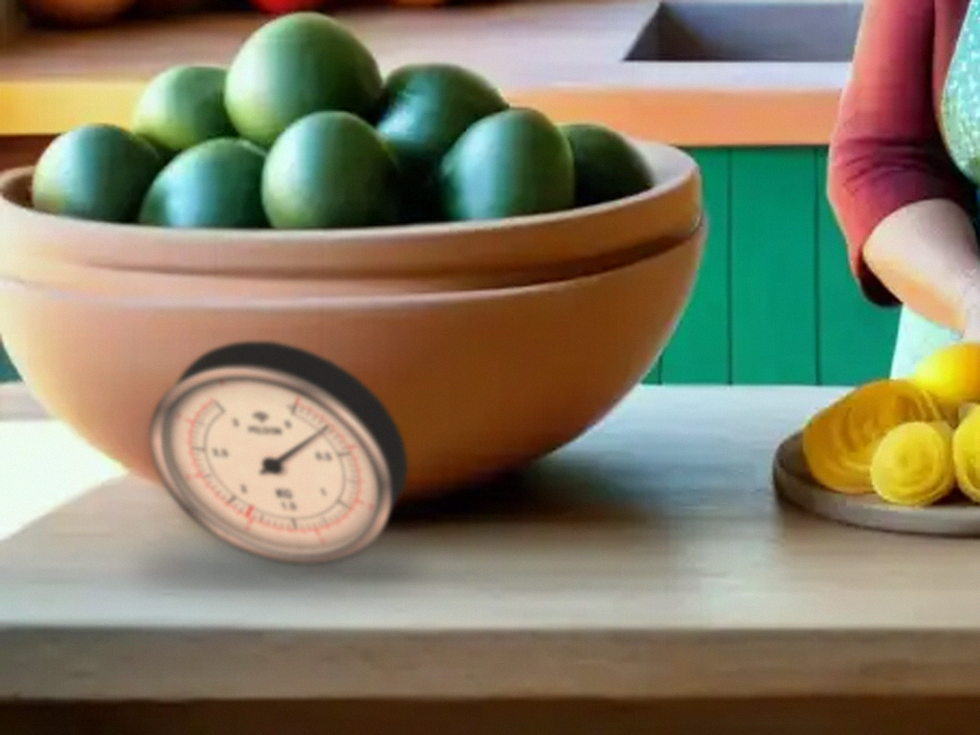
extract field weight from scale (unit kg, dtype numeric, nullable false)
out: 0.25 kg
